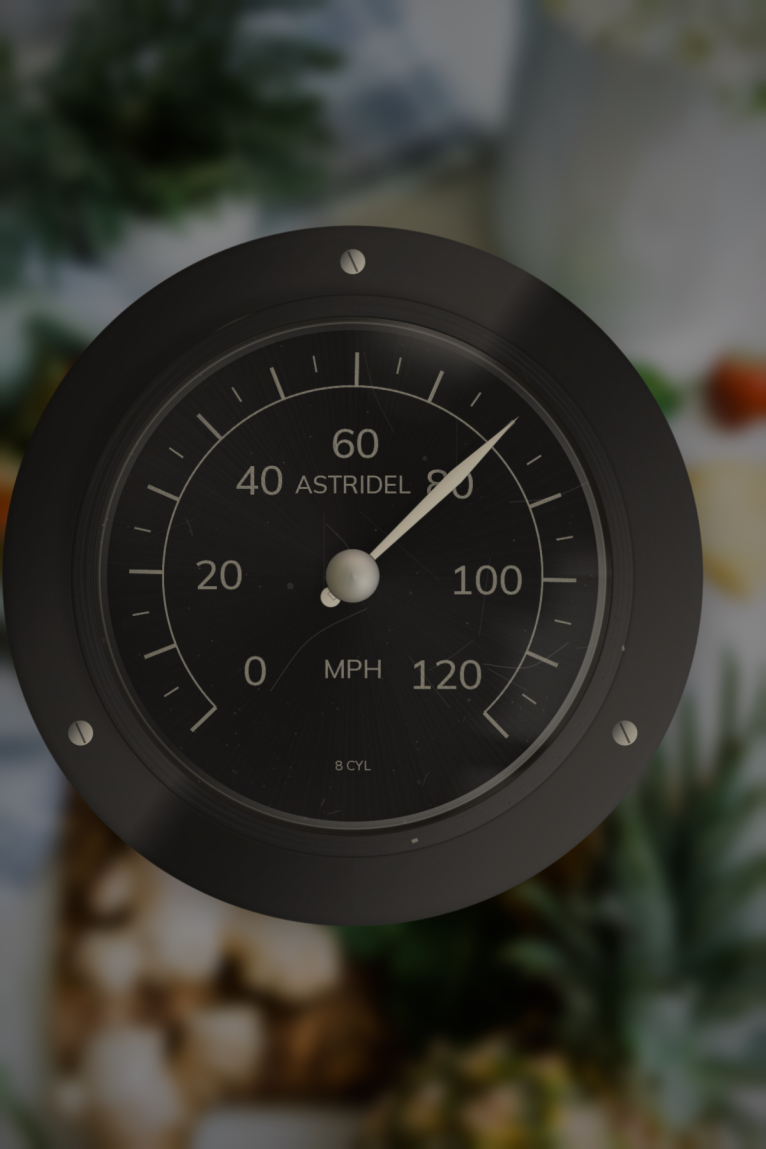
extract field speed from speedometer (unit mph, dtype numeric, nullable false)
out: 80 mph
